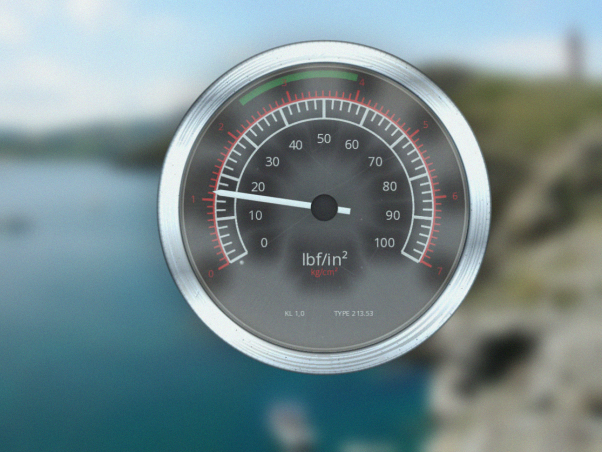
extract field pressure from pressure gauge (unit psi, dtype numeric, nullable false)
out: 16 psi
